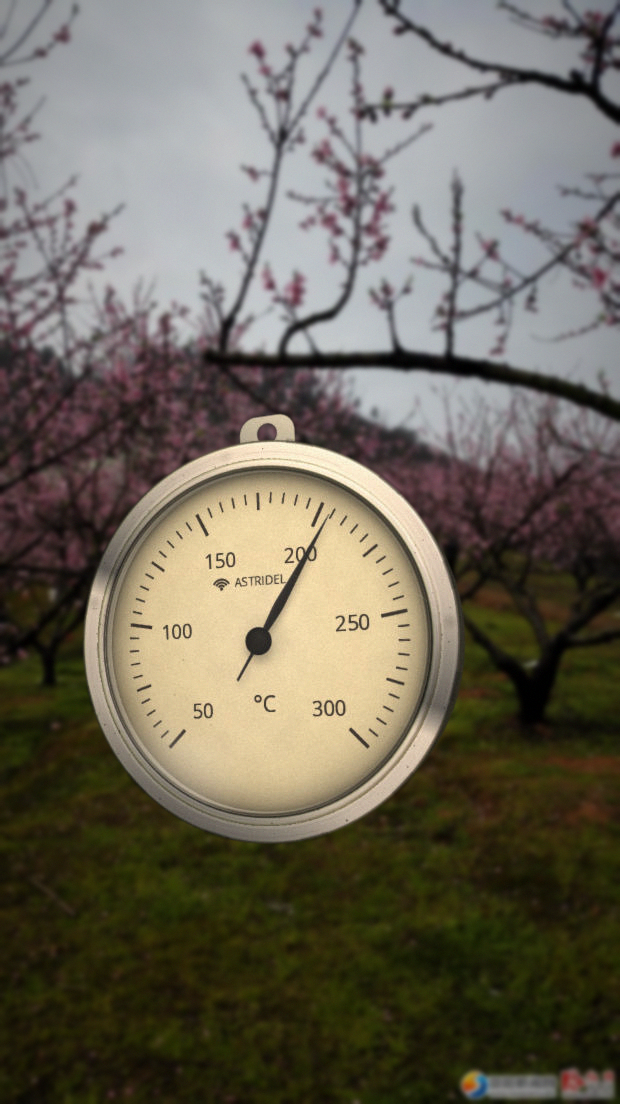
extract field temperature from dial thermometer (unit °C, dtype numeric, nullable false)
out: 205 °C
